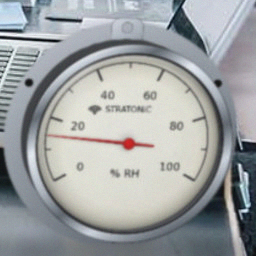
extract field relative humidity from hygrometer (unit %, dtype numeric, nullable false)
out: 15 %
